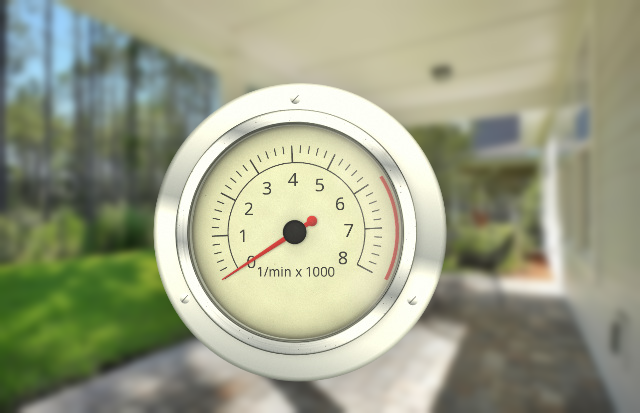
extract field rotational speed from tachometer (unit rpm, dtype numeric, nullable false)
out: 0 rpm
